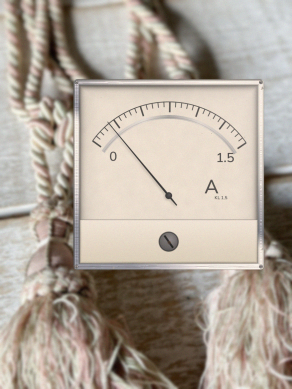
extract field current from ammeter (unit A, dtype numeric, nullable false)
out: 0.2 A
